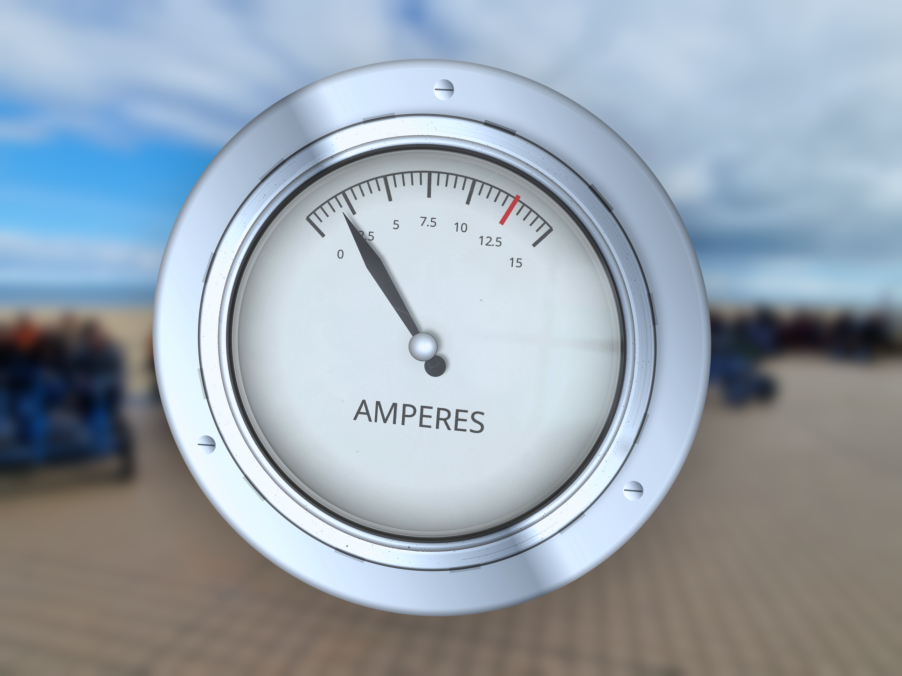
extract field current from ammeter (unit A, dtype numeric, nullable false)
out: 2 A
